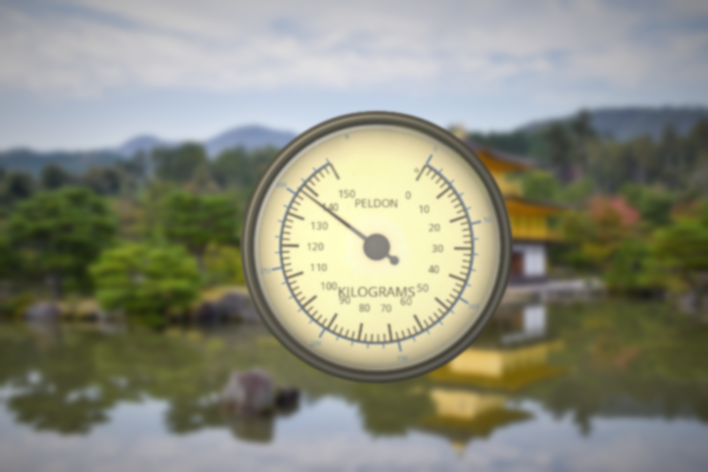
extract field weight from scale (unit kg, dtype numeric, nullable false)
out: 138 kg
